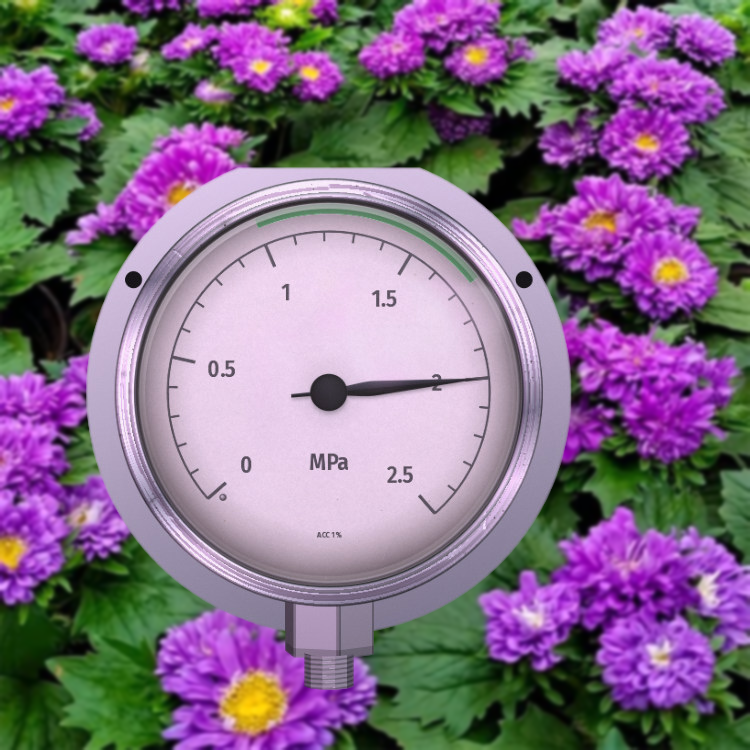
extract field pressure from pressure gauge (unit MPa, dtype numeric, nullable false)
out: 2 MPa
